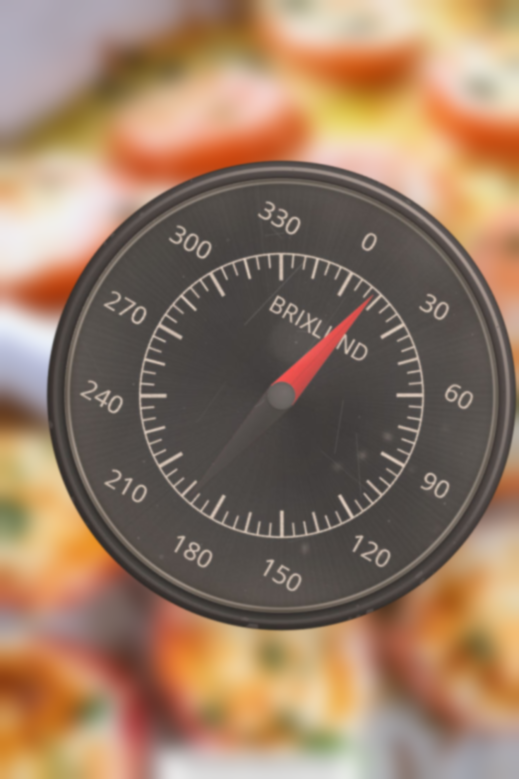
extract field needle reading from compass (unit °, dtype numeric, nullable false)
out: 12.5 °
